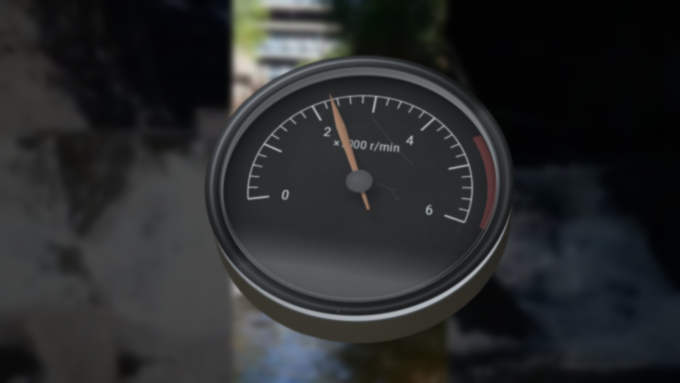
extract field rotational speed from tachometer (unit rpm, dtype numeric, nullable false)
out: 2300 rpm
